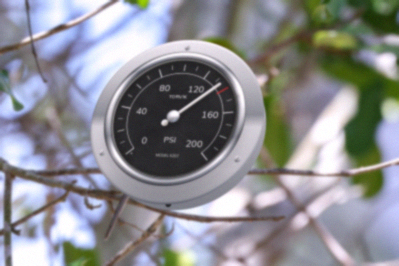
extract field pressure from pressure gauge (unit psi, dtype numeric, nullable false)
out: 135 psi
